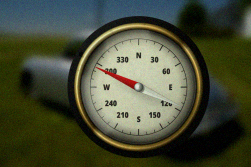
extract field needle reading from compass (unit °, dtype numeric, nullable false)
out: 295 °
